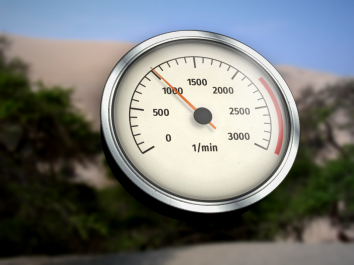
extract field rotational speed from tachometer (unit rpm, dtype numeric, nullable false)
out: 1000 rpm
